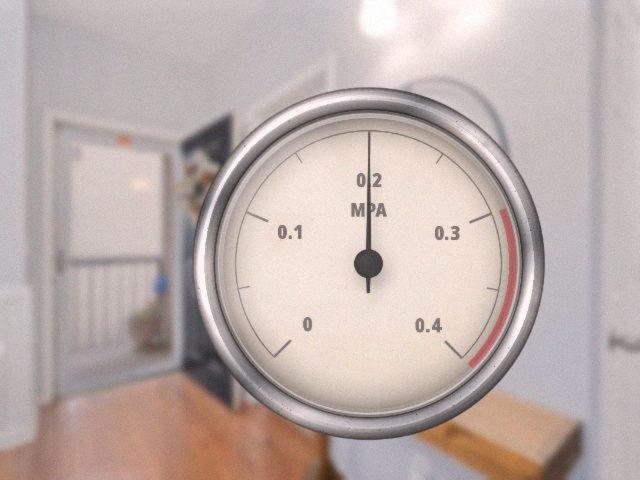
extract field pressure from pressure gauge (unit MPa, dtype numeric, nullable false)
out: 0.2 MPa
